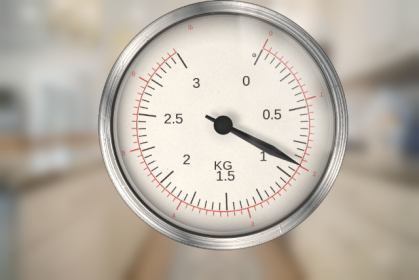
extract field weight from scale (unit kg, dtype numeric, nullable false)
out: 0.9 kg
